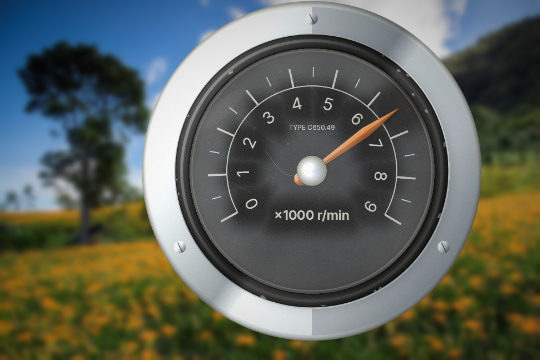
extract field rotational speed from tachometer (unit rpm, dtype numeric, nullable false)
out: 6500 rpm
